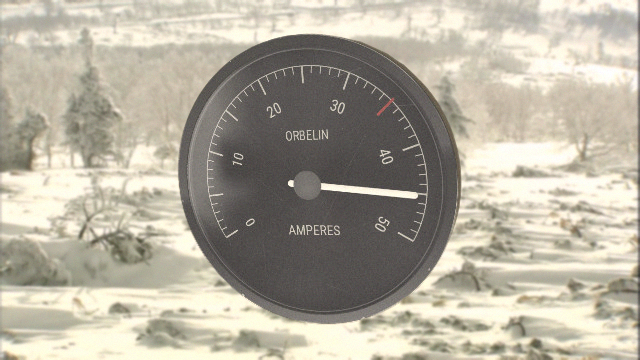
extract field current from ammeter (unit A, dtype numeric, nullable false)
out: 45 A
